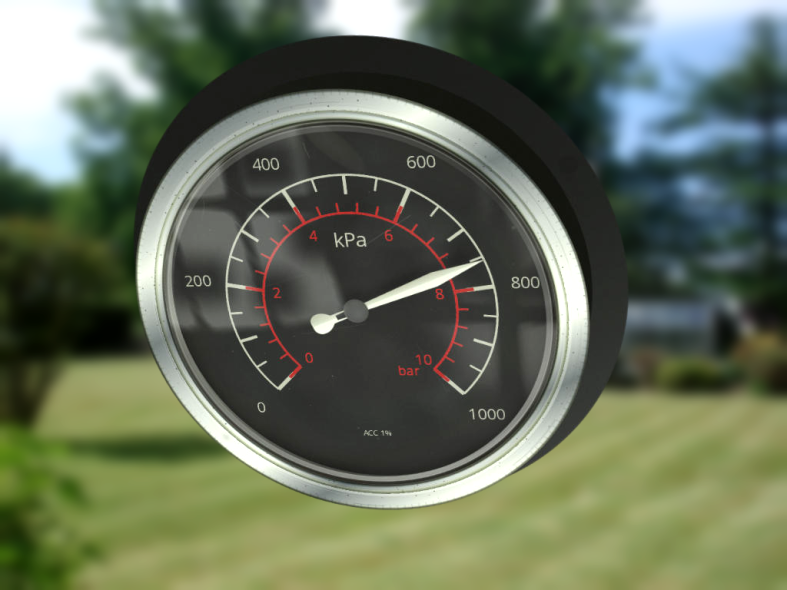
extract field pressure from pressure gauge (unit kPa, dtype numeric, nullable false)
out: 750 kPa
